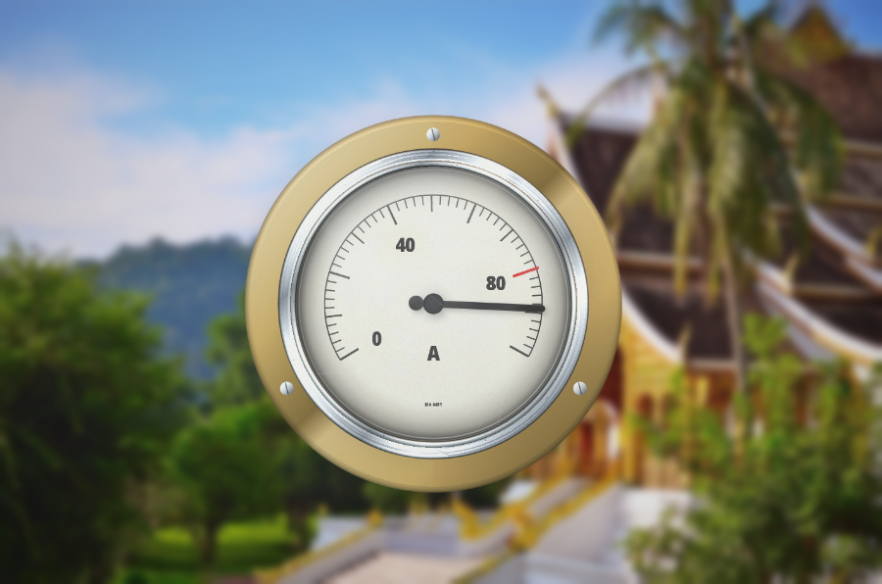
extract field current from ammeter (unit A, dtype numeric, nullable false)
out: 89 A
